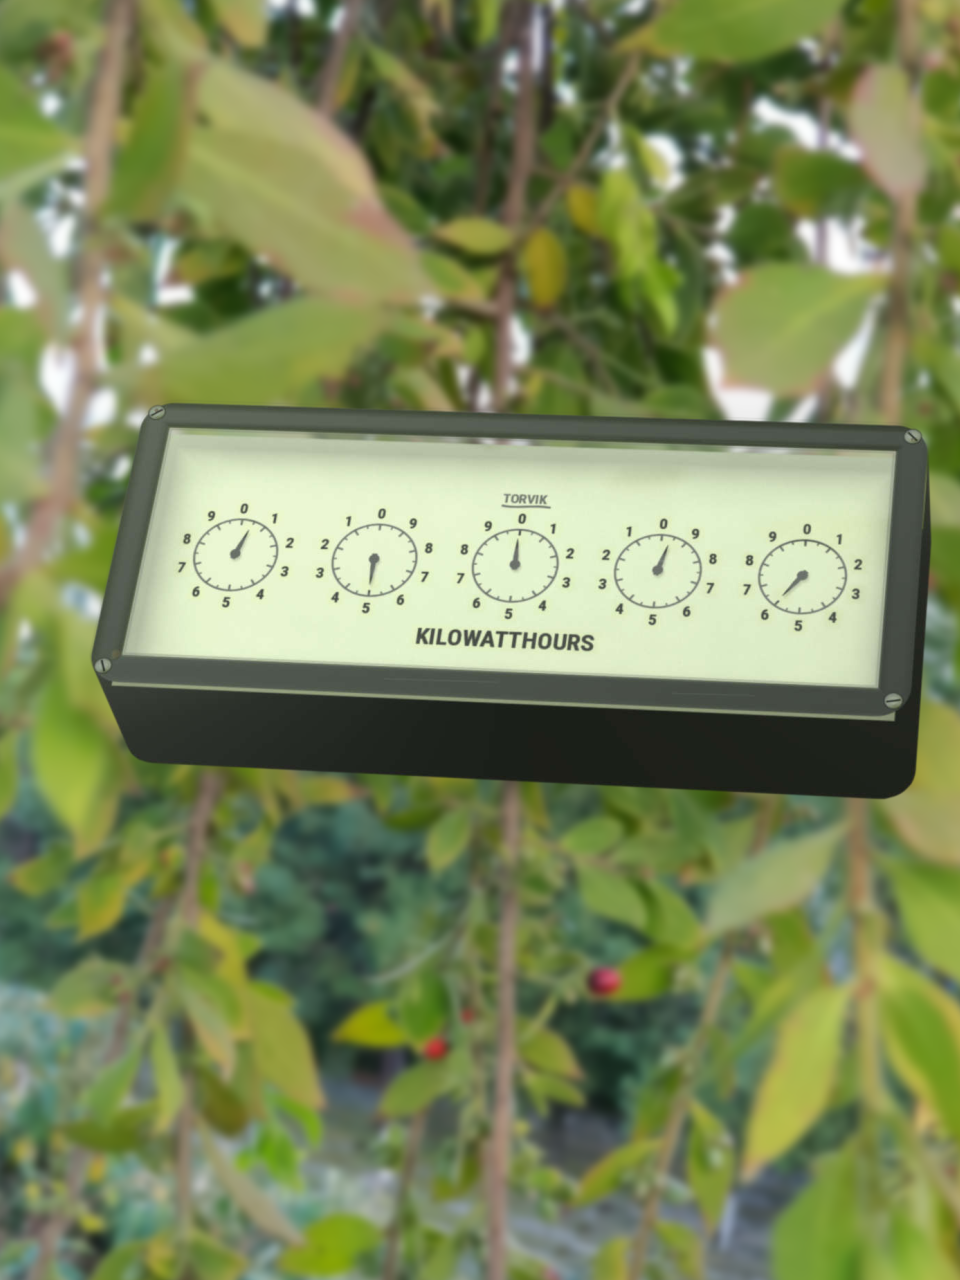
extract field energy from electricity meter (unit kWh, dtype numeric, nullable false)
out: 4996 kWh
